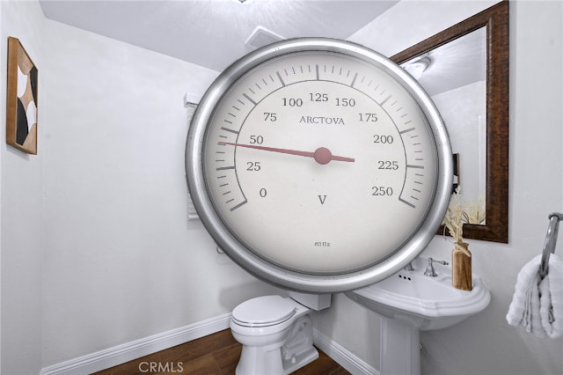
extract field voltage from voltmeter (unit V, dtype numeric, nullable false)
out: 40 V
